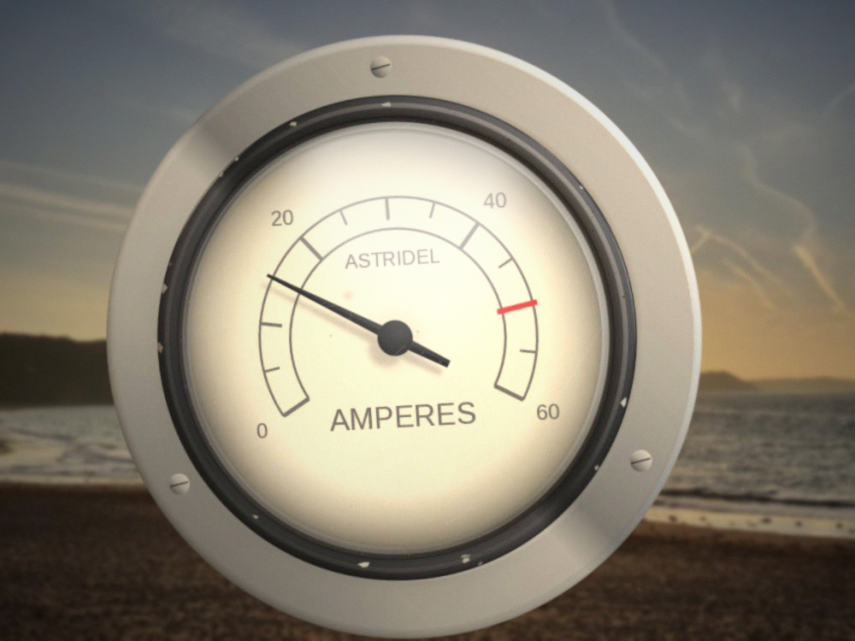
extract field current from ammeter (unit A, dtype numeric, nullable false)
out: 15 A
